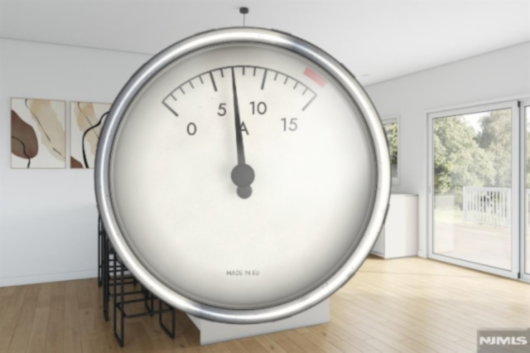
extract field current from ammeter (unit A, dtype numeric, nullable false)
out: 7 A
